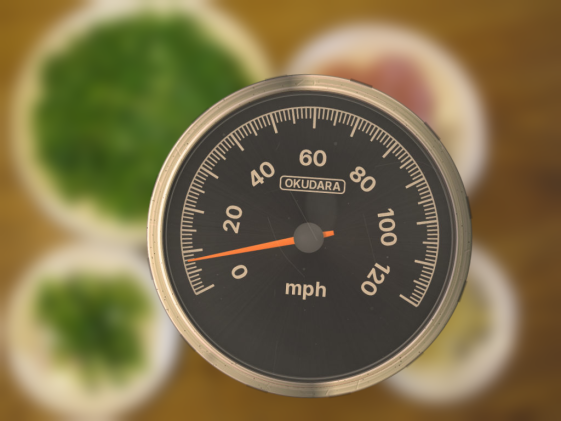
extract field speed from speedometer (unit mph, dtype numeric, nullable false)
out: 8 mph
